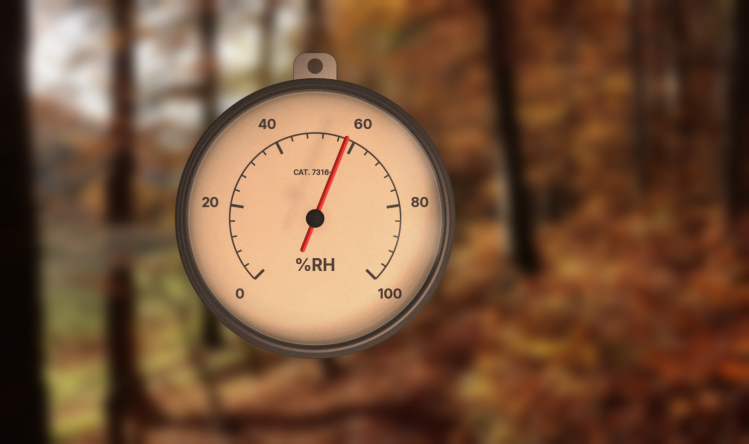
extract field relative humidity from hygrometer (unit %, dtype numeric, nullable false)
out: 58 %
